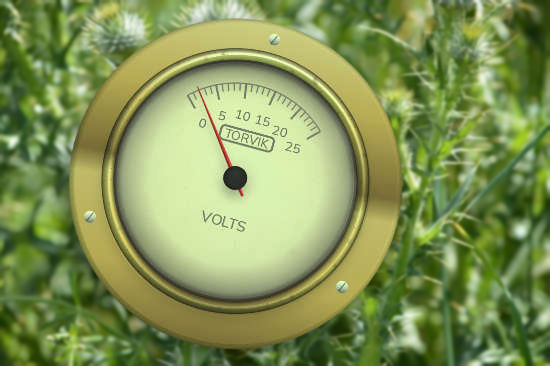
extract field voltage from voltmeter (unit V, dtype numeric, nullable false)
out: 2 V
